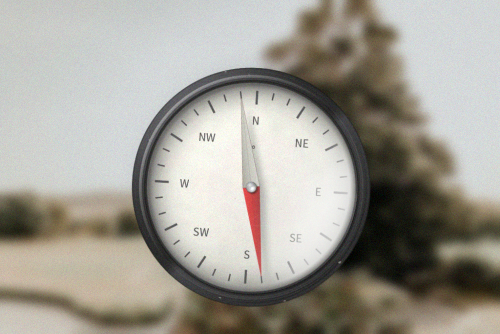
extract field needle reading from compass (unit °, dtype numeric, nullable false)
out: 170 °
